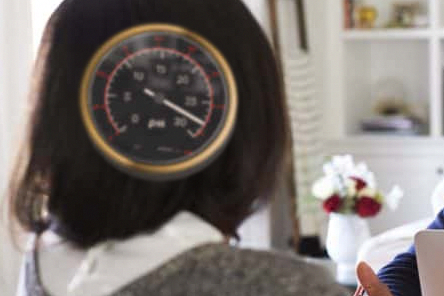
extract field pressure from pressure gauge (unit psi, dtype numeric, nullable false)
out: 28 psi
